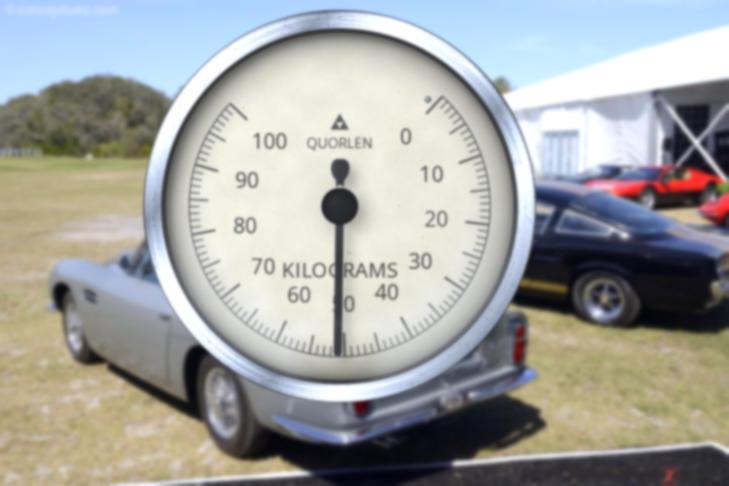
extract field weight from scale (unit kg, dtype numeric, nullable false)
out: 51 kg
